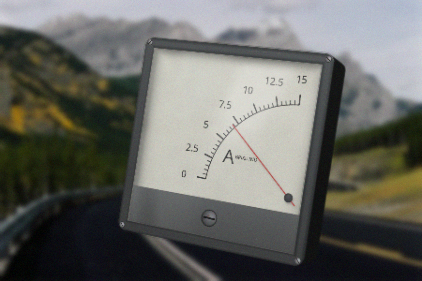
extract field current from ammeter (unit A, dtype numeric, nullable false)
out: 7 A
